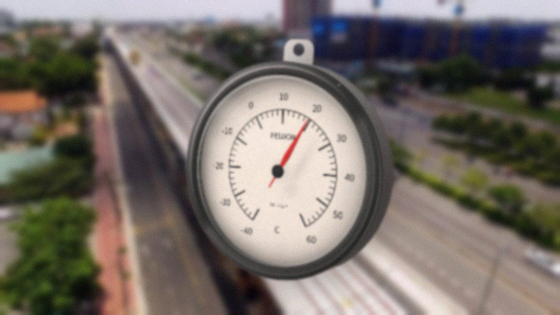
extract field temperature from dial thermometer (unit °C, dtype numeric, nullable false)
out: 20 °C
